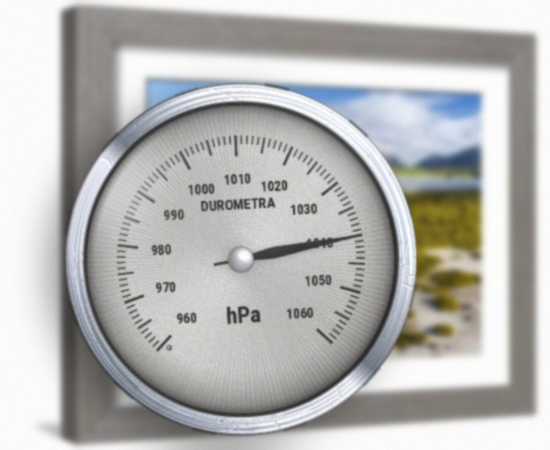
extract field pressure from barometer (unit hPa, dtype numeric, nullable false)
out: 1040 hPa
